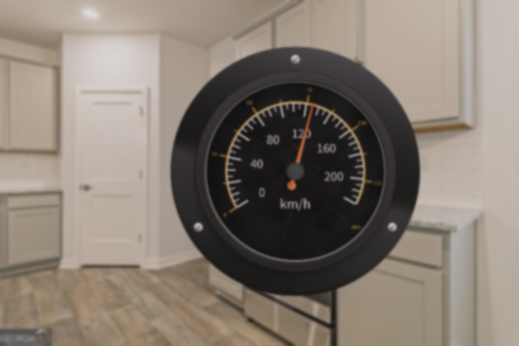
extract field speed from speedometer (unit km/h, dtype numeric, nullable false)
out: 125 km/h
